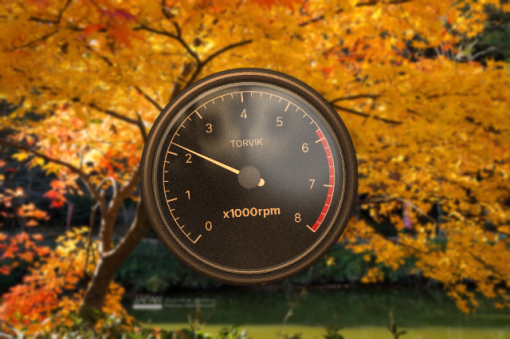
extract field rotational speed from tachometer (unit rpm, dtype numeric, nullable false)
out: 2200 rpm
